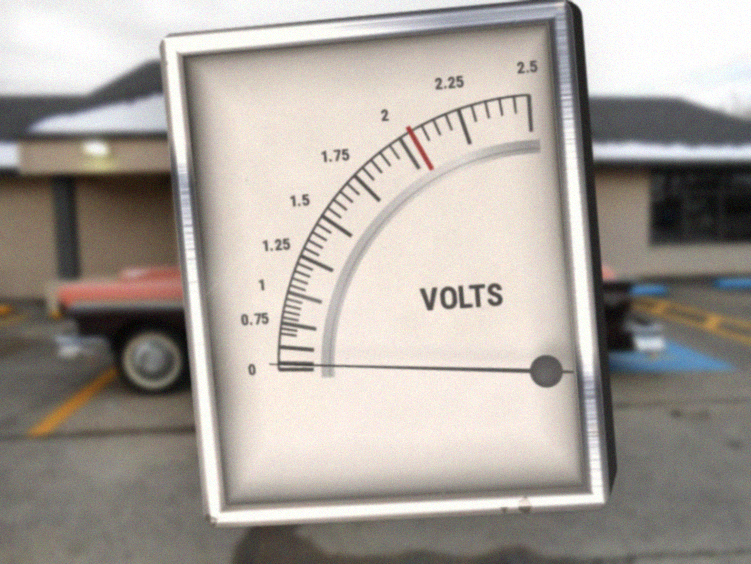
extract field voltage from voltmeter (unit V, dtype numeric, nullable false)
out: 0.25 V
